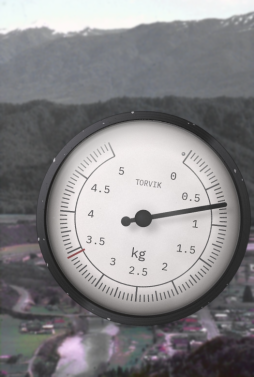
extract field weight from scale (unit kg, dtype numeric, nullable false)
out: 0.75 kg
